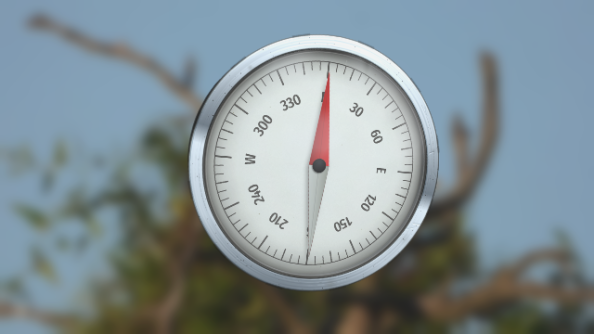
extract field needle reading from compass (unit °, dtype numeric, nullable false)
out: 0 °
